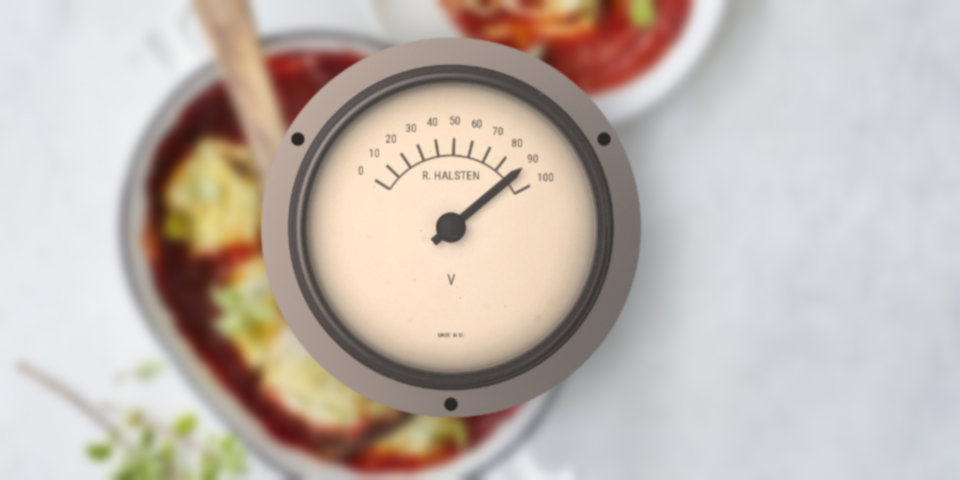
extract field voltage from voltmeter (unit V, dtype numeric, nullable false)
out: 90 V
